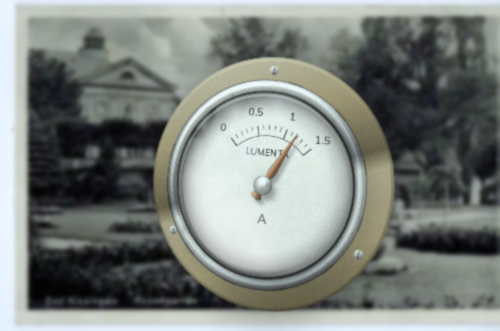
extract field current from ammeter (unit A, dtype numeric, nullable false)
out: 1.2 A
